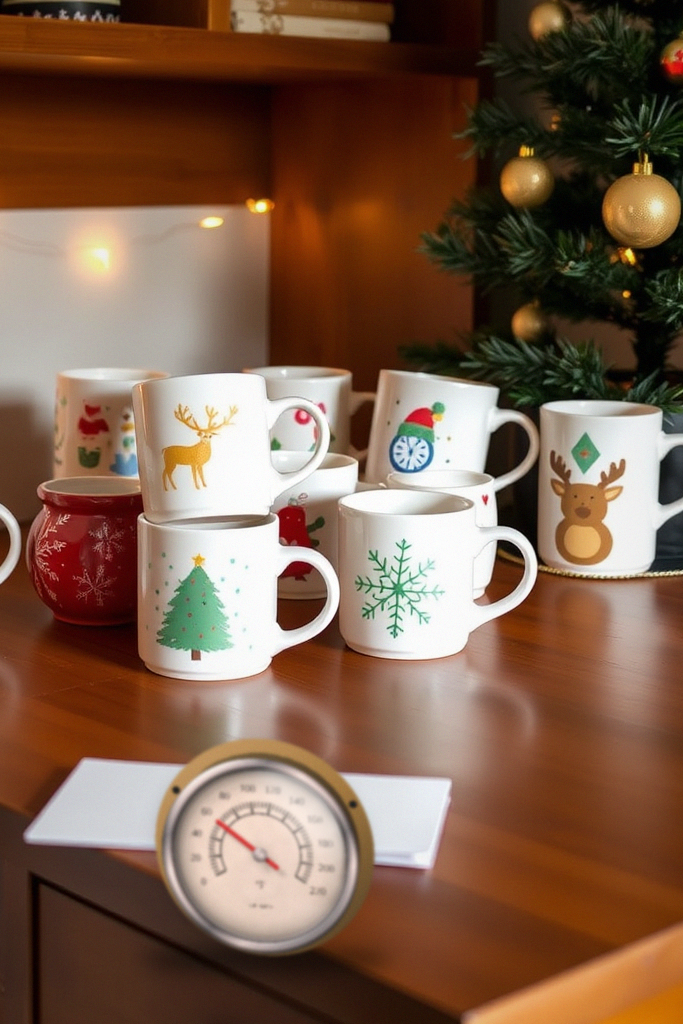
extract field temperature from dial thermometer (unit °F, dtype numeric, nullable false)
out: 60 °F
